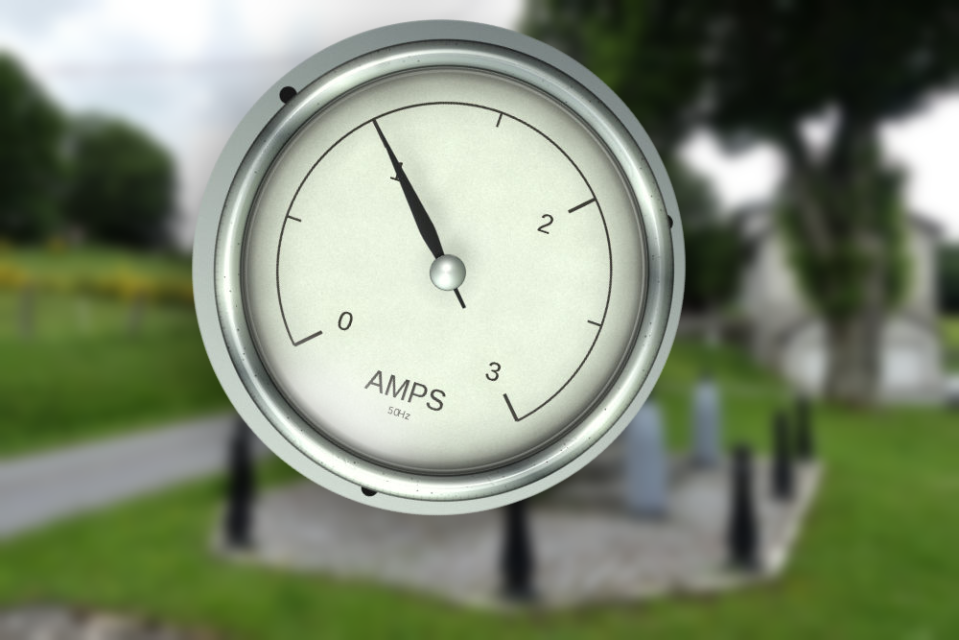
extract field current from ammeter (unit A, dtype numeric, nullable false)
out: 1 A
